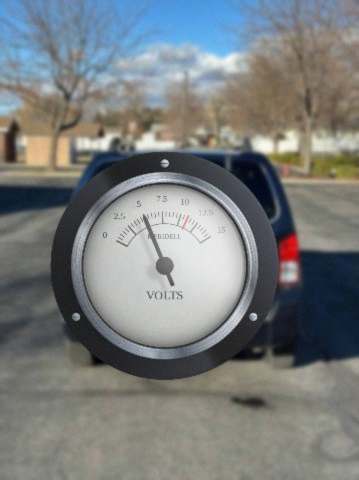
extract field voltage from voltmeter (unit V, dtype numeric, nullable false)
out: 5 V
